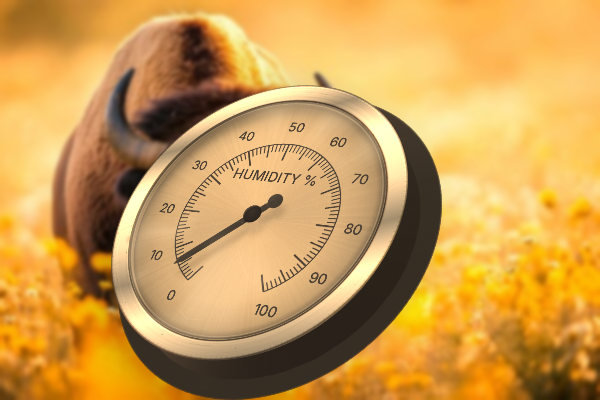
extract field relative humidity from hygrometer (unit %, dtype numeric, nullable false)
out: 5 %
